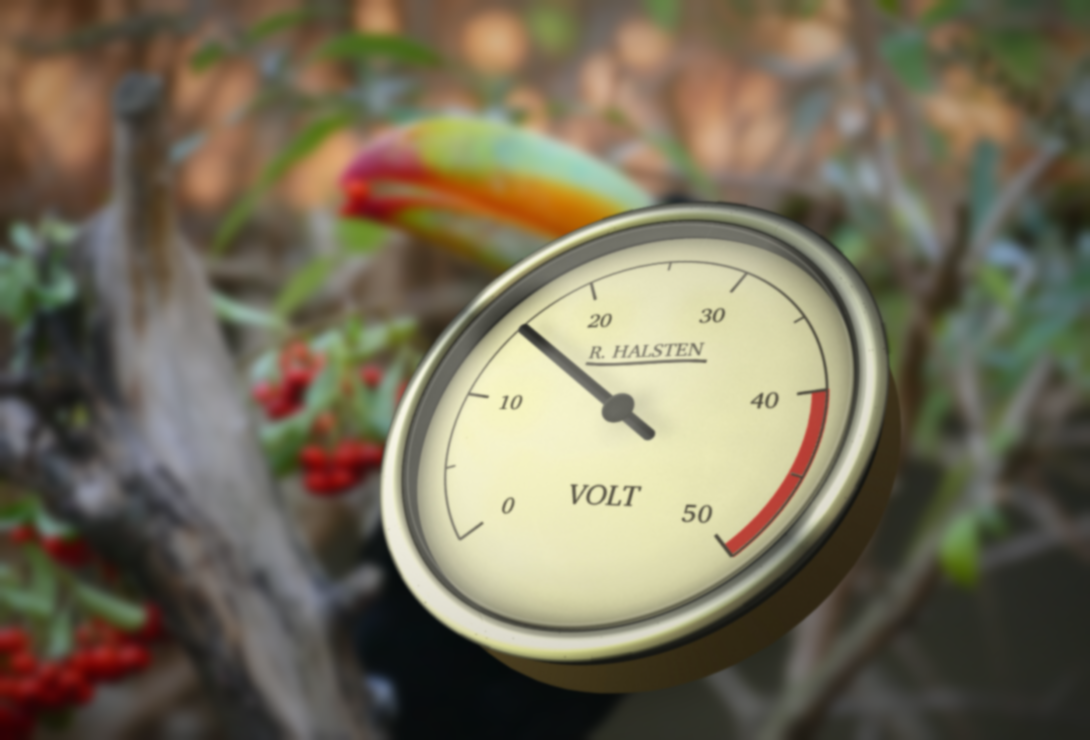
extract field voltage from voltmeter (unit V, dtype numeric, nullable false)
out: 15 V
